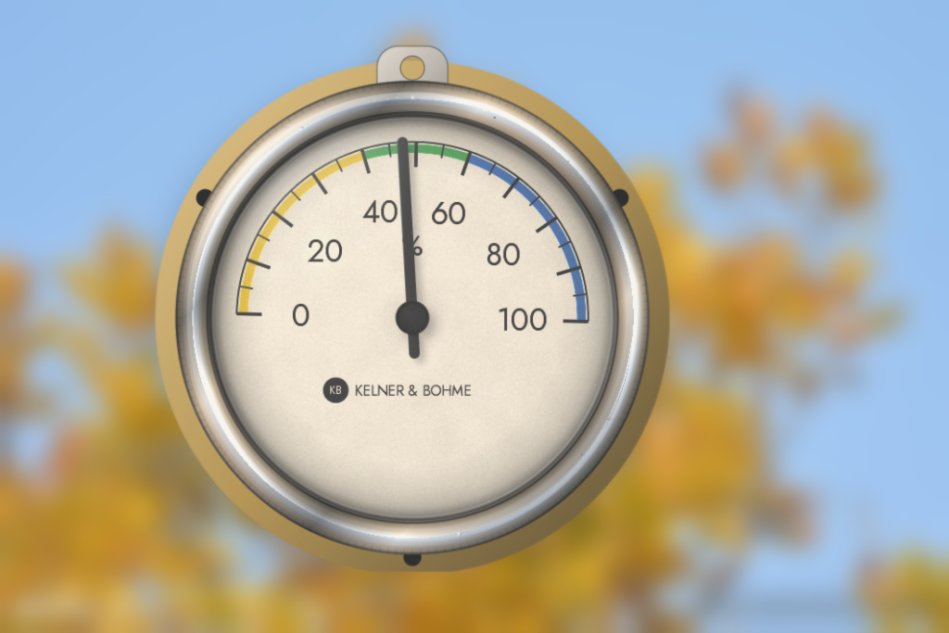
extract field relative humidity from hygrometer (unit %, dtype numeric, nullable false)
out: 47.5 %
